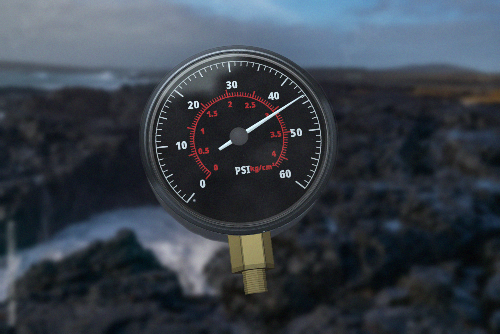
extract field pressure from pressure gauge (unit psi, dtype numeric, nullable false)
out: 44 psi
